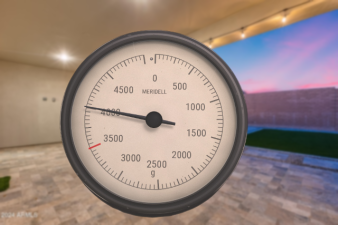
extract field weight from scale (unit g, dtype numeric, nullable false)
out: 4000 g
